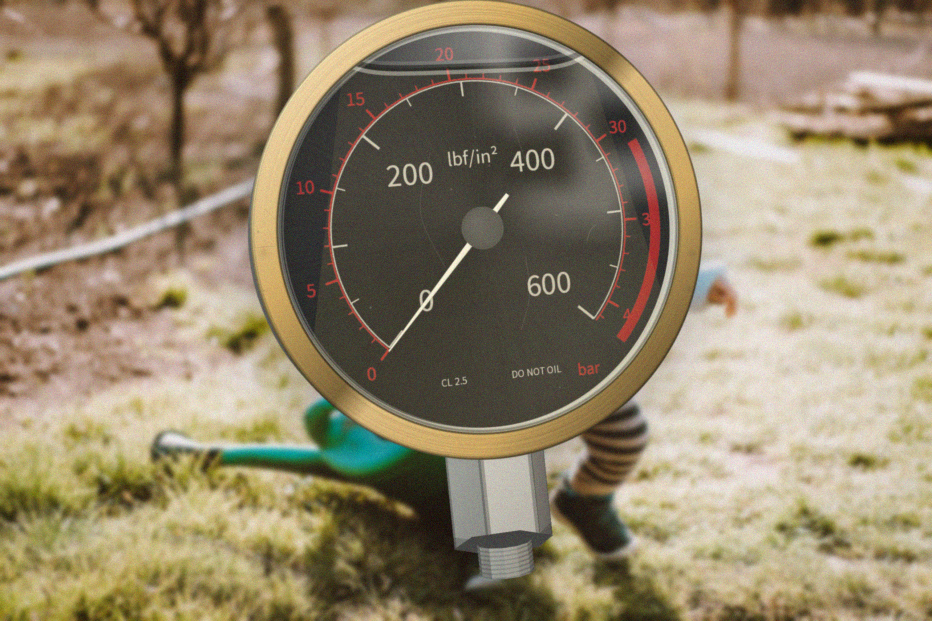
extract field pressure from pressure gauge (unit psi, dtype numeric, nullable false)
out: 0 psi
